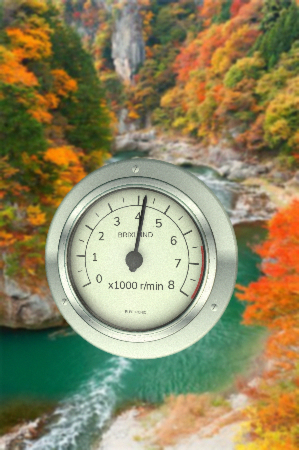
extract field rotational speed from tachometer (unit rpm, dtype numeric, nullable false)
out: 4250 rpm
